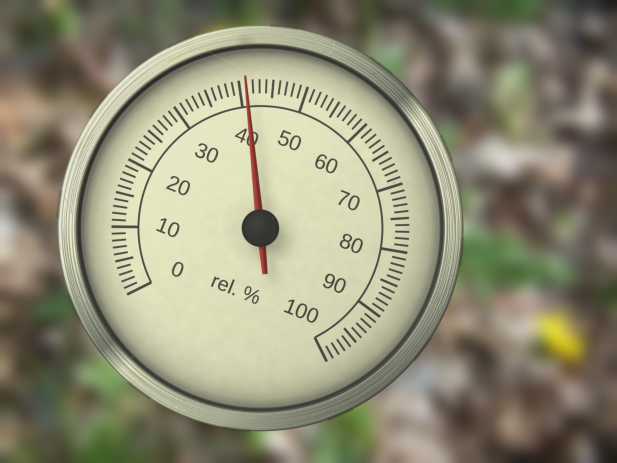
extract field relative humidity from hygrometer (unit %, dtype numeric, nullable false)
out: 41 %
